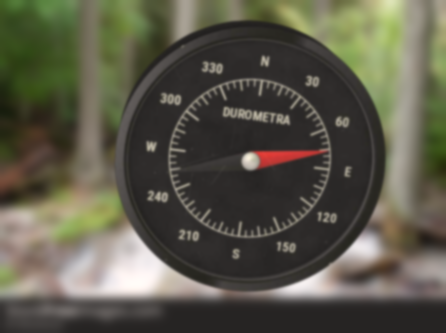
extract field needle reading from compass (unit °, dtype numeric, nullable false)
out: 75 °
